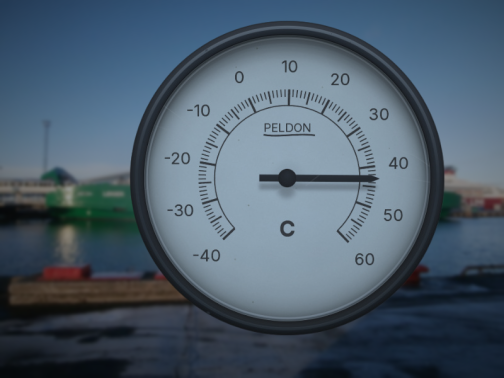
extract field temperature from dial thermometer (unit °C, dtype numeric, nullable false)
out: 43 °C
